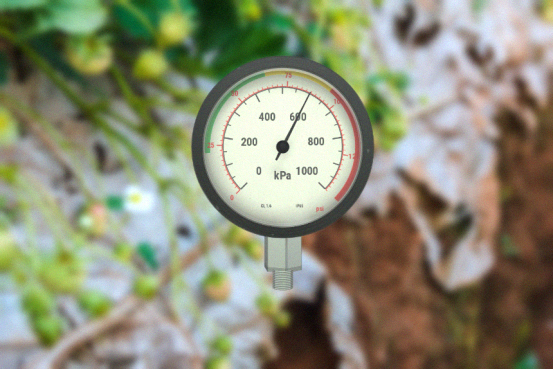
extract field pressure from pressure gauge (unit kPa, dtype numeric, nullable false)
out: 600 kPa
